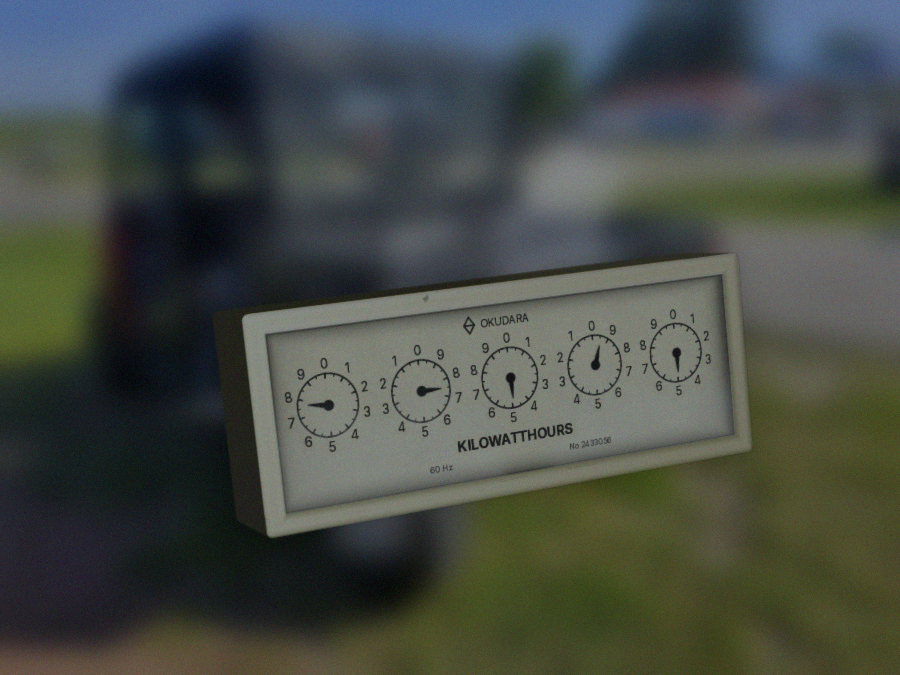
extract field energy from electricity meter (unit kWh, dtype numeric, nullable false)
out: 77495 kWh
